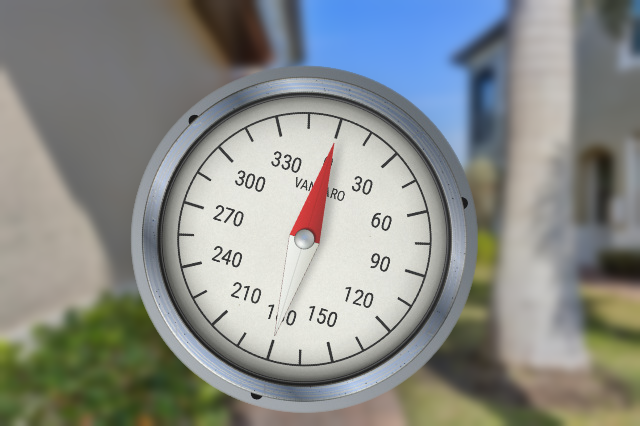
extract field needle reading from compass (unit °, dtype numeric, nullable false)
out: 0 °
